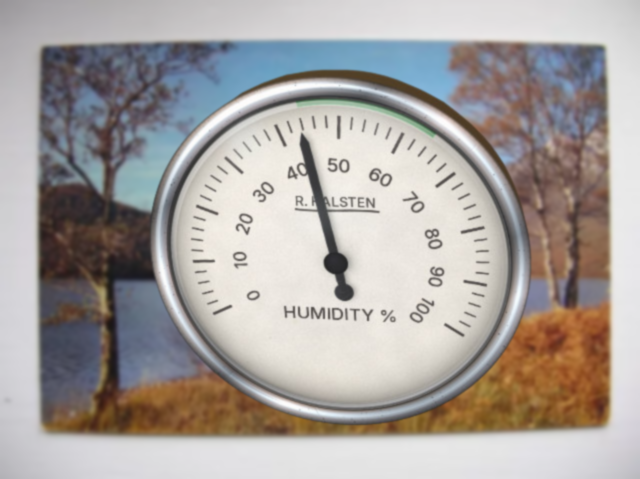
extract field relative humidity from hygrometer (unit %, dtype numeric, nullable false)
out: 44 %
